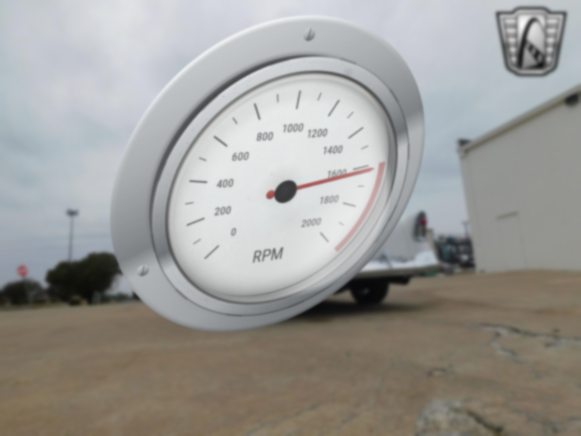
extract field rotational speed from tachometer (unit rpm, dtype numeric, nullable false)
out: 1600 rpm
